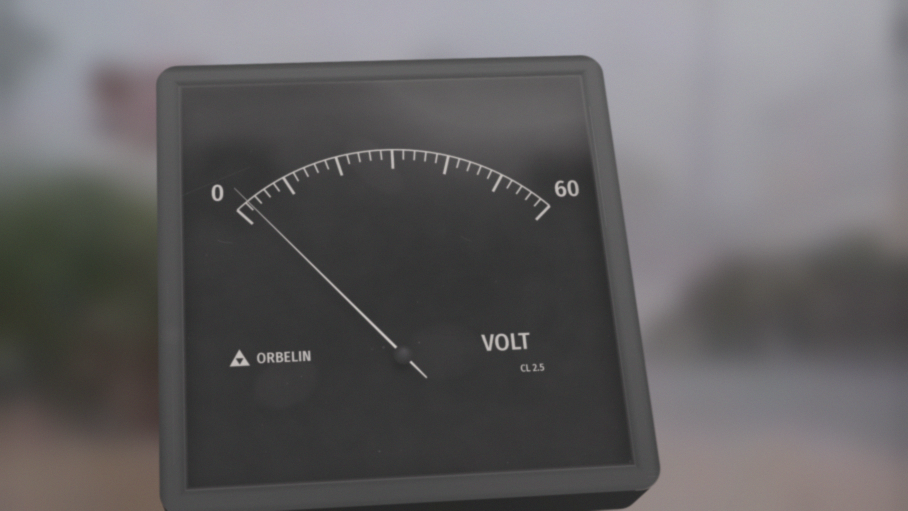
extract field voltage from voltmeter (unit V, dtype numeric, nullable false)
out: 2 V
